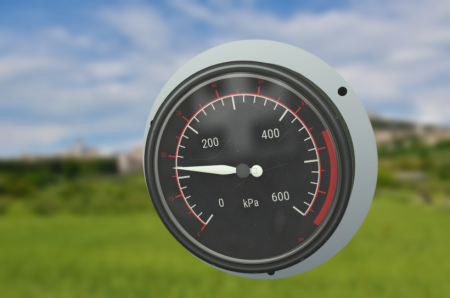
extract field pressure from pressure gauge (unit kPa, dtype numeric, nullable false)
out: 120 kPa
